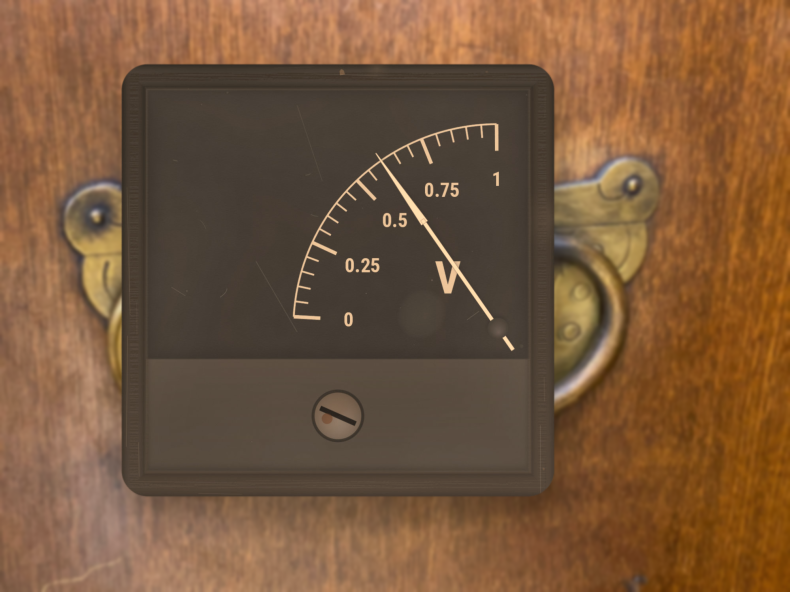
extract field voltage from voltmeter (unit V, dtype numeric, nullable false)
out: 0.6 V
